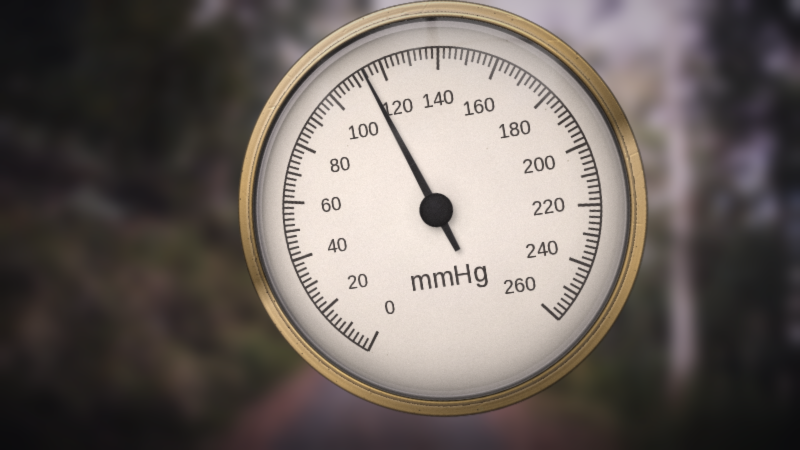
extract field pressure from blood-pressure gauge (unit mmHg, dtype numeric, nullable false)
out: 114 mmHg
